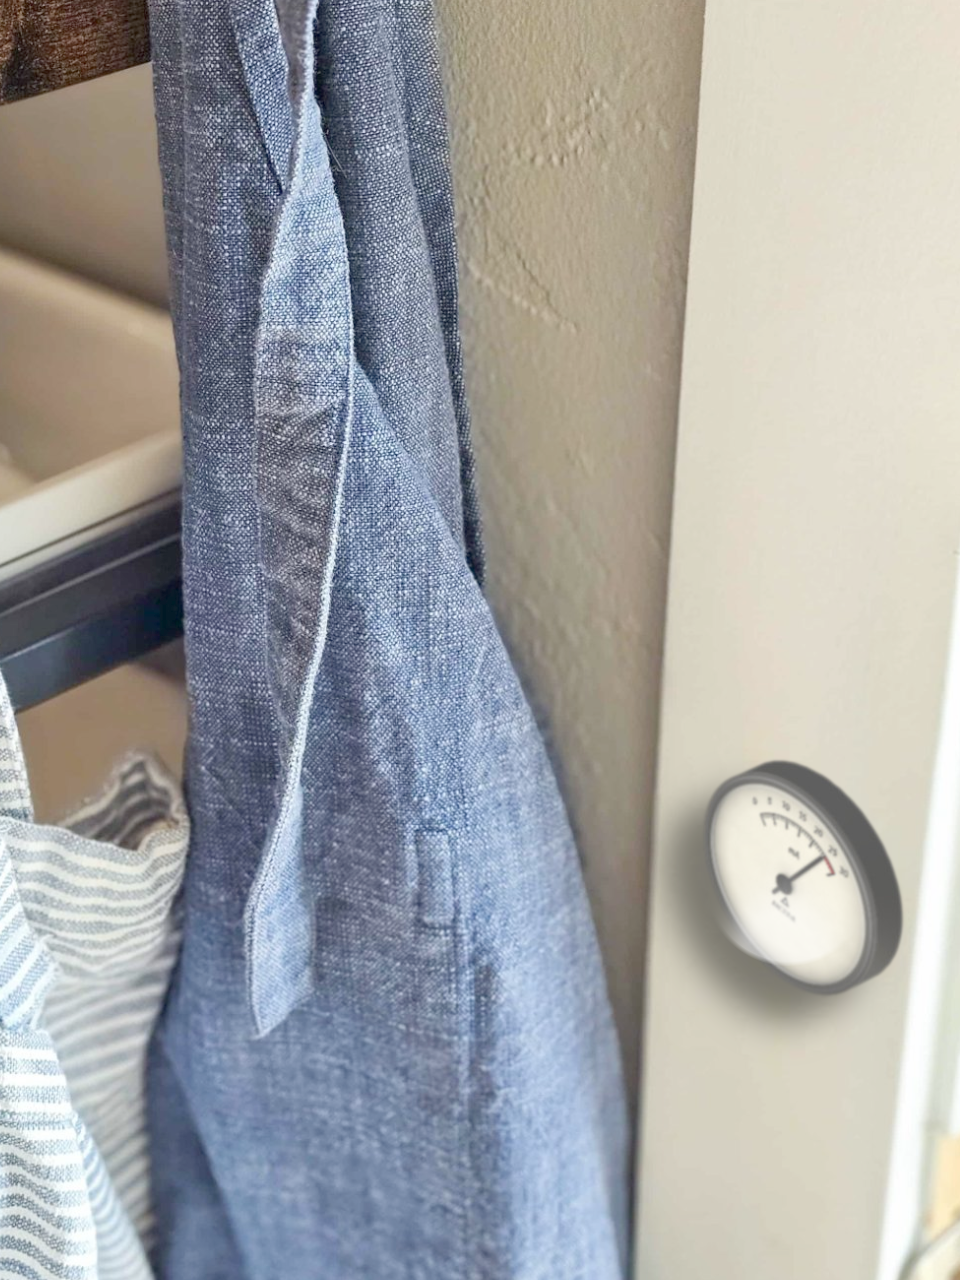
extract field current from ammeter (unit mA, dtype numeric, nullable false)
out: 25 mA
